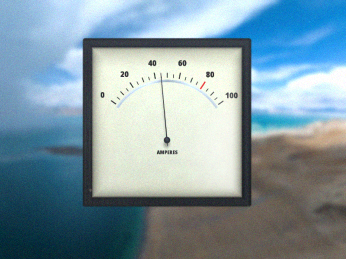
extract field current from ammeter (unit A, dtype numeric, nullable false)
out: 45 A
